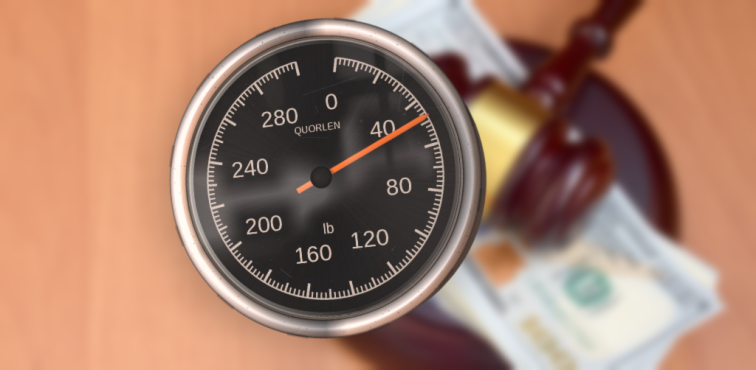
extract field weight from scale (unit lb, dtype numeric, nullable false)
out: 48 lb
